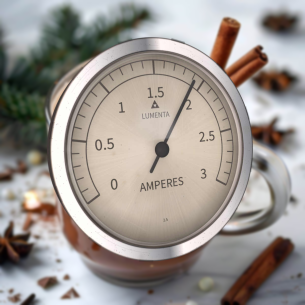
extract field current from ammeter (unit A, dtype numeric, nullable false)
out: 1.9 A
